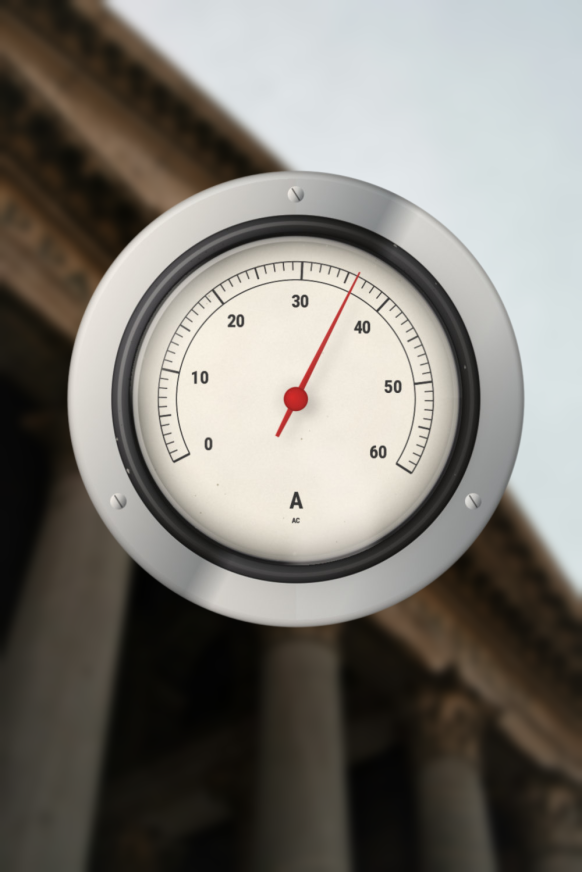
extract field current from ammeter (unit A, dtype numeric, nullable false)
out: 36 A
